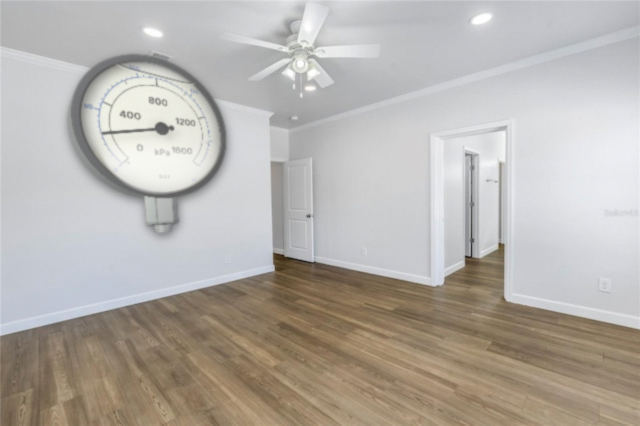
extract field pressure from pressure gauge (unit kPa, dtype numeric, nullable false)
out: 200 kPa
